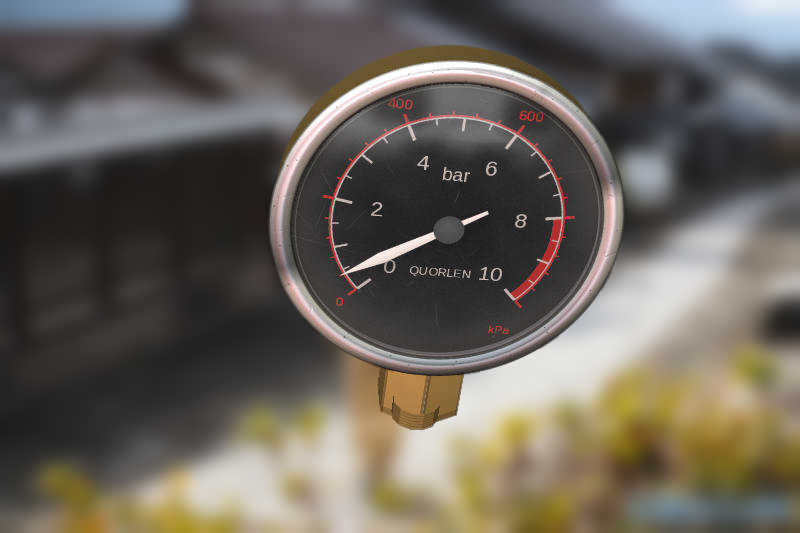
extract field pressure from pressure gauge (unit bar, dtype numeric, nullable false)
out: 0.5 bar
